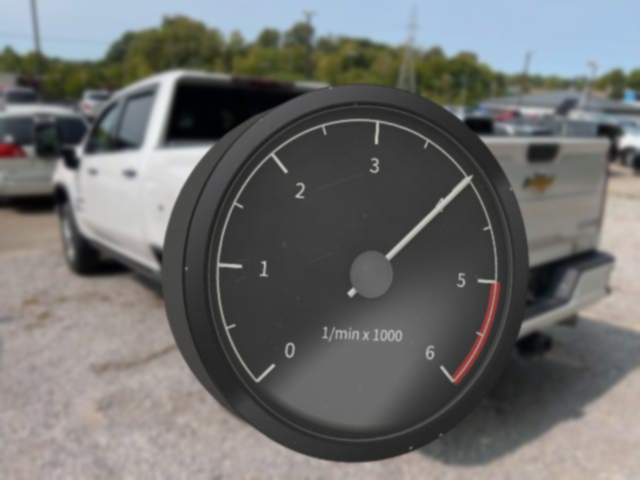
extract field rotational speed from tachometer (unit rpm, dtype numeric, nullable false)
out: 4000 rpm
